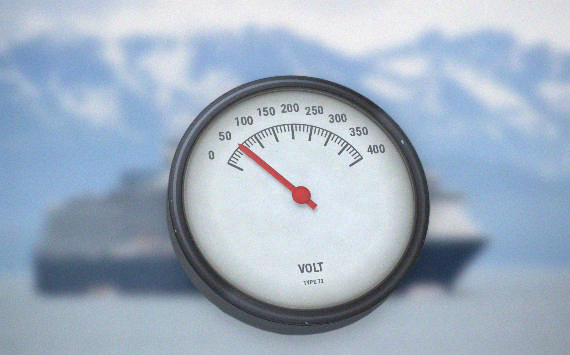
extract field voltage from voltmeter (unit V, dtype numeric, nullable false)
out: 50 V
